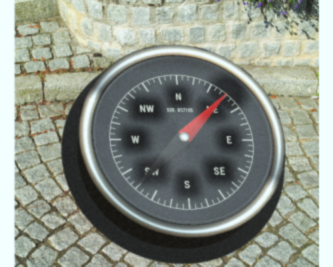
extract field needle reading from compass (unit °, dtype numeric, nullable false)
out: 45 °
